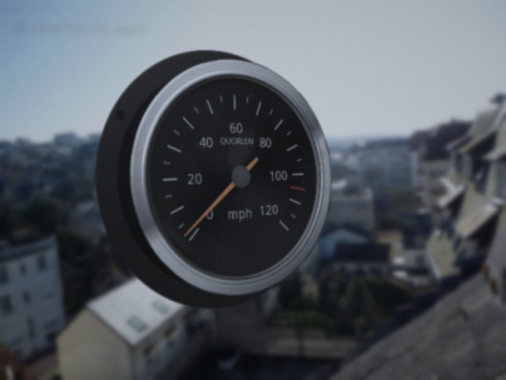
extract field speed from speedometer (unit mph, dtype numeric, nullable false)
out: 2.5 mph
